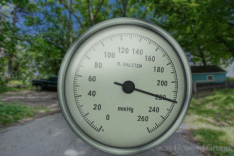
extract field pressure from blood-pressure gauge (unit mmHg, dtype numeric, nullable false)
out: 220 mmHg
